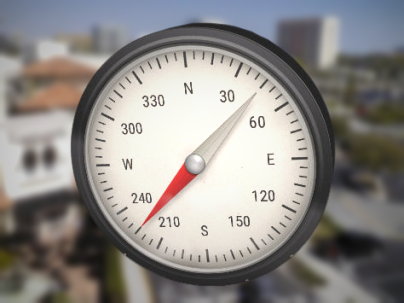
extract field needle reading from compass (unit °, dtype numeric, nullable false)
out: 225 °
